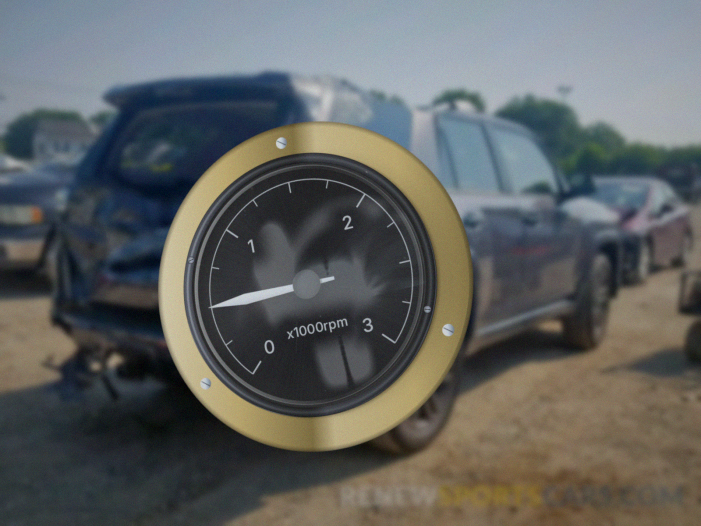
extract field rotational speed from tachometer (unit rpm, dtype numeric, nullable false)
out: 500 rpm
